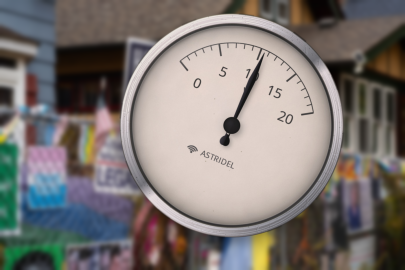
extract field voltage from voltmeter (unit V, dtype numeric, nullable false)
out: 10.5 V
